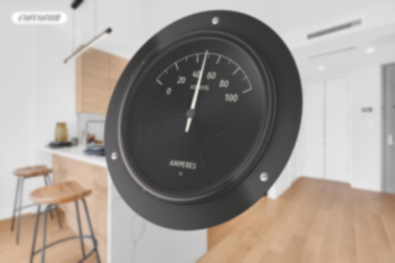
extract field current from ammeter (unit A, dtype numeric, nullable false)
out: 50 A
